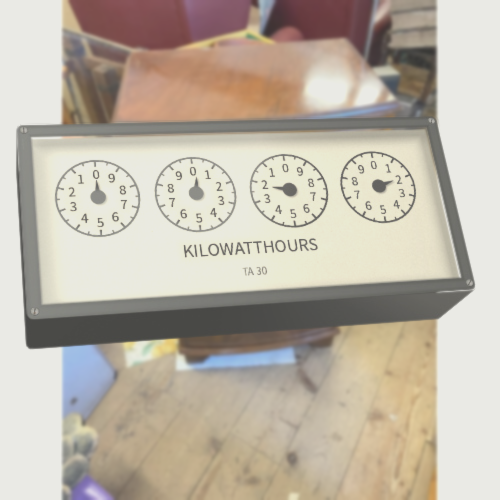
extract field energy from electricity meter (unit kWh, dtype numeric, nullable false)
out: 22 kWh
